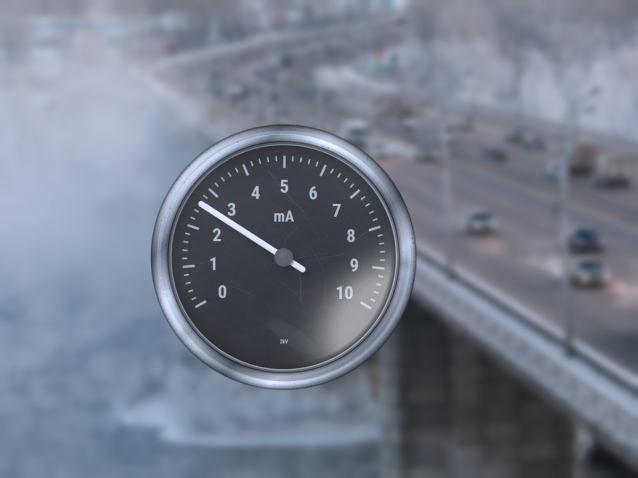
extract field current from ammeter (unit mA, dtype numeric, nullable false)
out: 2.6 mA
